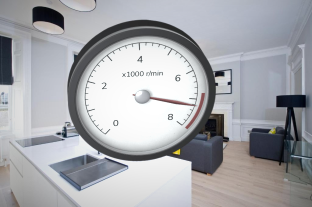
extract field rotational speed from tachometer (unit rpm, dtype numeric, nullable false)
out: 7200 rpm
